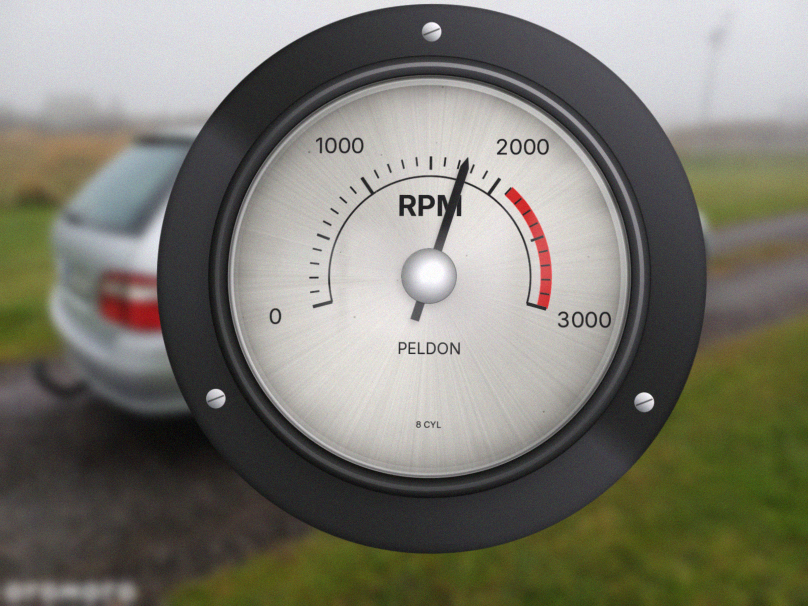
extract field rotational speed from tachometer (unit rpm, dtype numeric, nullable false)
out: 1750 rpm
